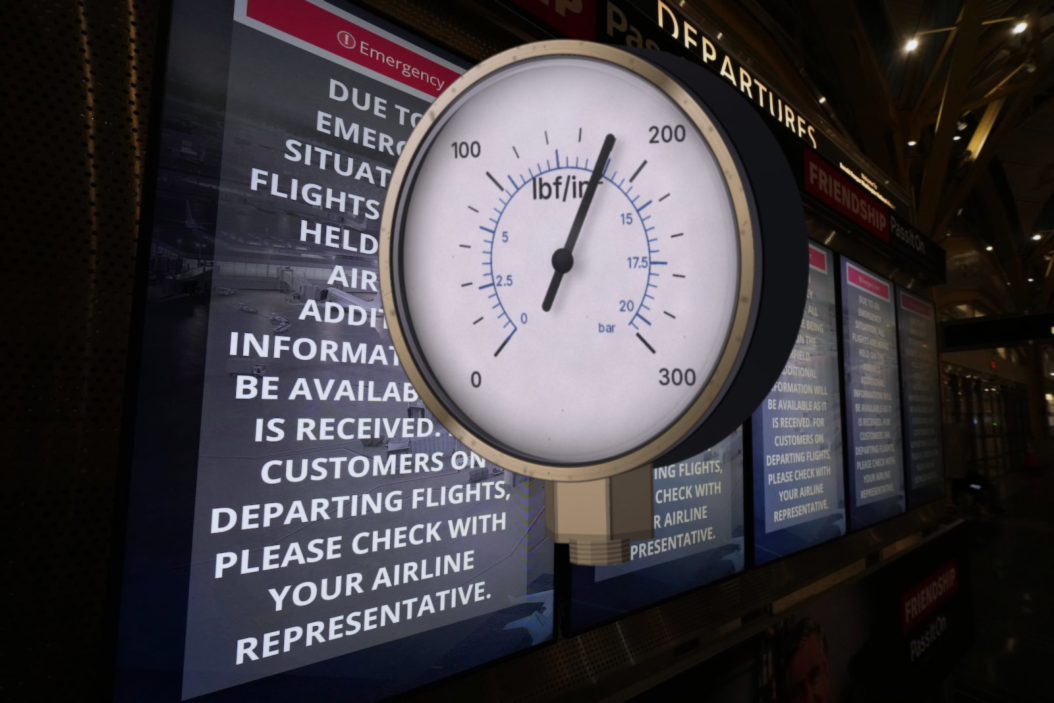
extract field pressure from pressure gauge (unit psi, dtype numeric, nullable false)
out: 180 psi
